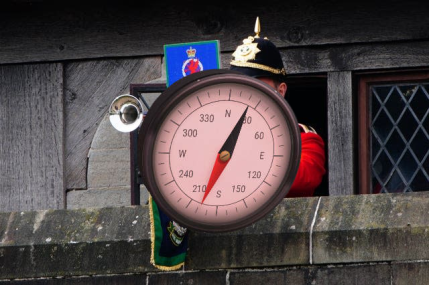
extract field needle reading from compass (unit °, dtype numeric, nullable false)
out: 200 °
